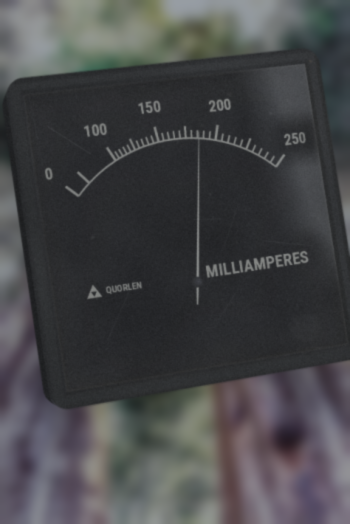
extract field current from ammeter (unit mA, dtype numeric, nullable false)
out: 185 mA
